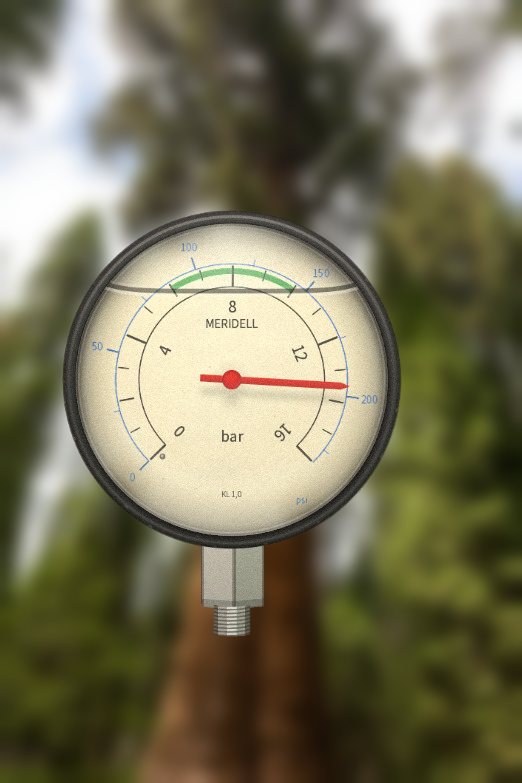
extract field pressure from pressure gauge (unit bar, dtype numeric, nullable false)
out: 13.5 bar
